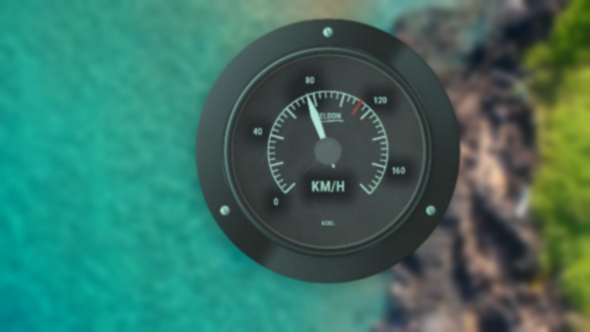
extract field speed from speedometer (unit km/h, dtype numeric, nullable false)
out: 76 km/h
